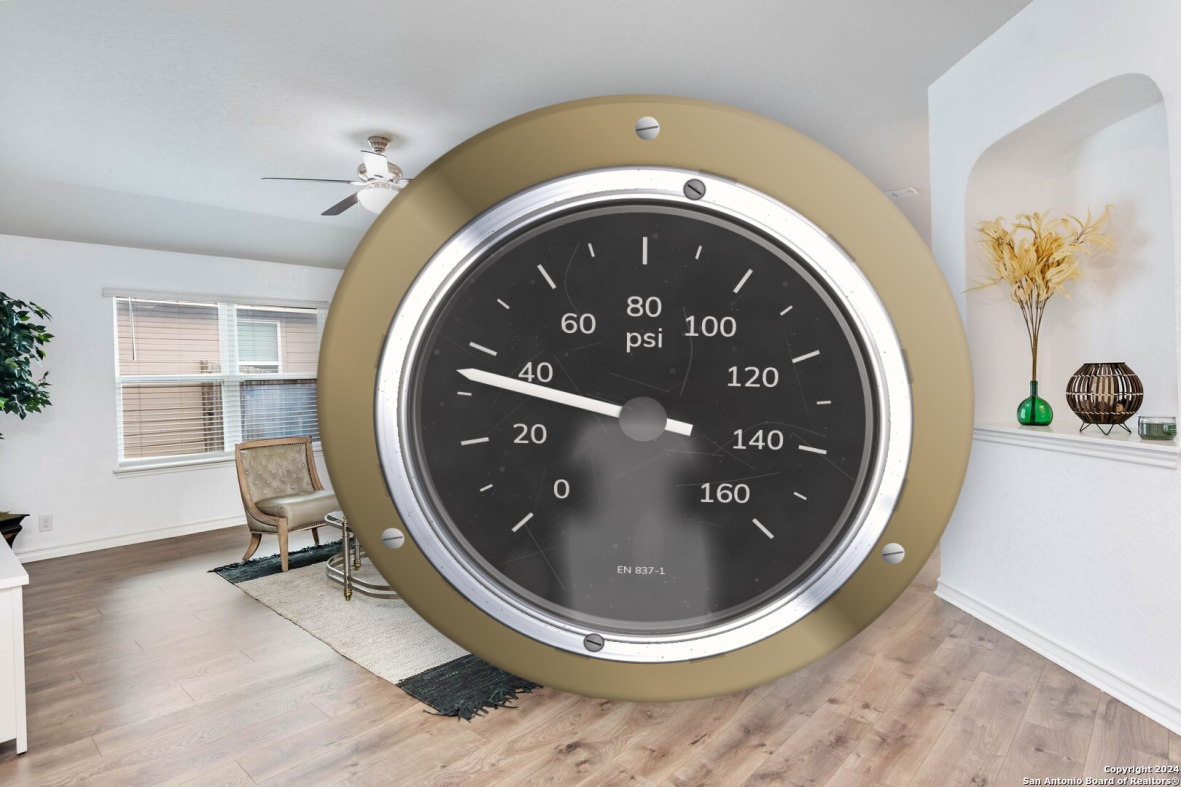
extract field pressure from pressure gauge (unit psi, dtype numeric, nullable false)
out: 35 psi
